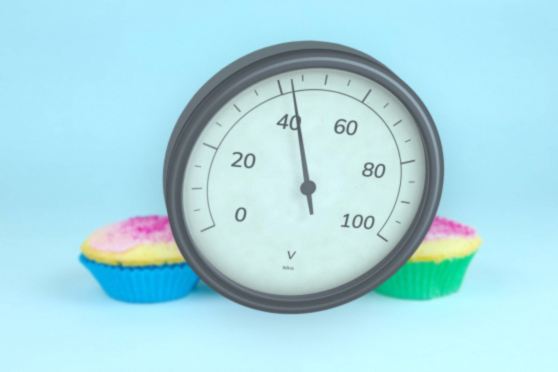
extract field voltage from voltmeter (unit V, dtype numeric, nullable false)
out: 42.5 V
